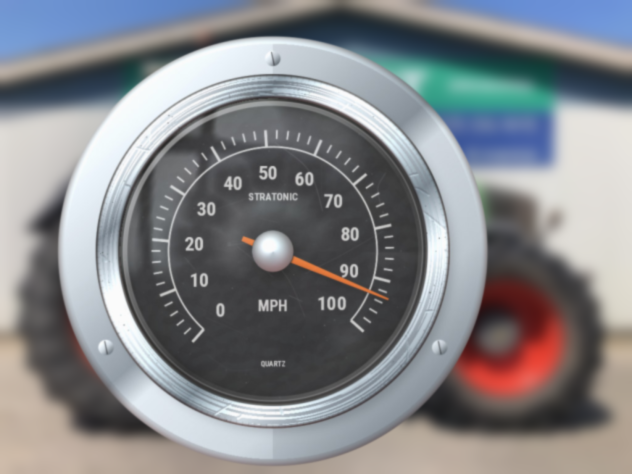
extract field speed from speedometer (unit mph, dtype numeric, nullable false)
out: 93 mph
